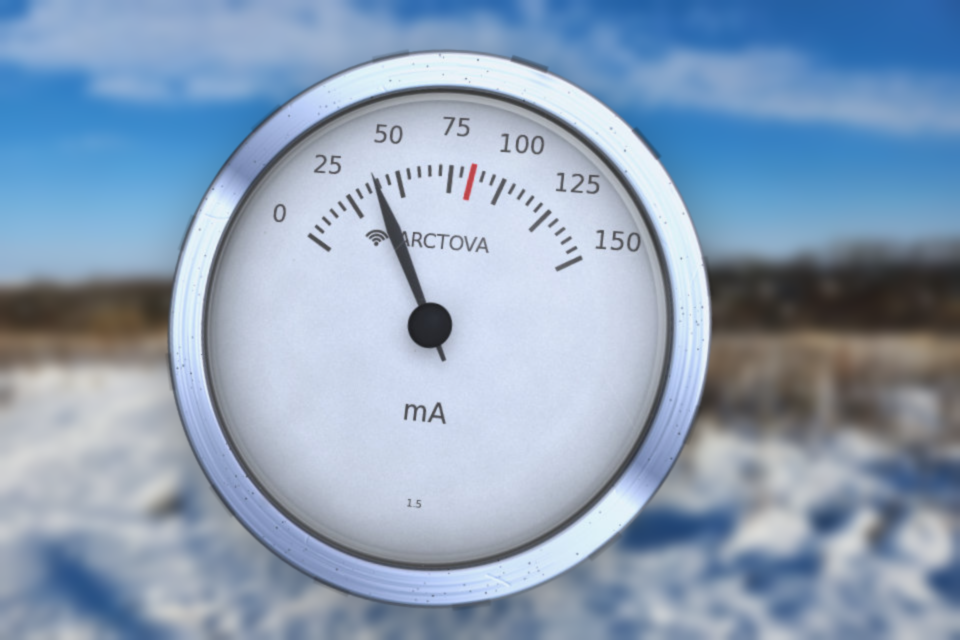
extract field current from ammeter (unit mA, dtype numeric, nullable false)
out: 40 mA
